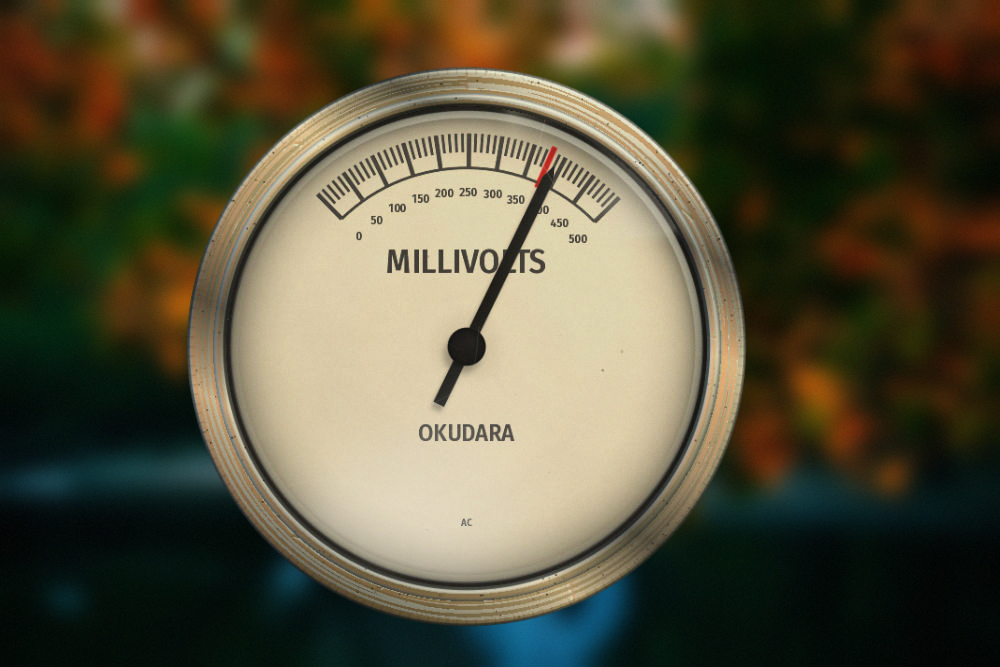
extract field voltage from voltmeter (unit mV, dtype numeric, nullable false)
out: 390 mV
